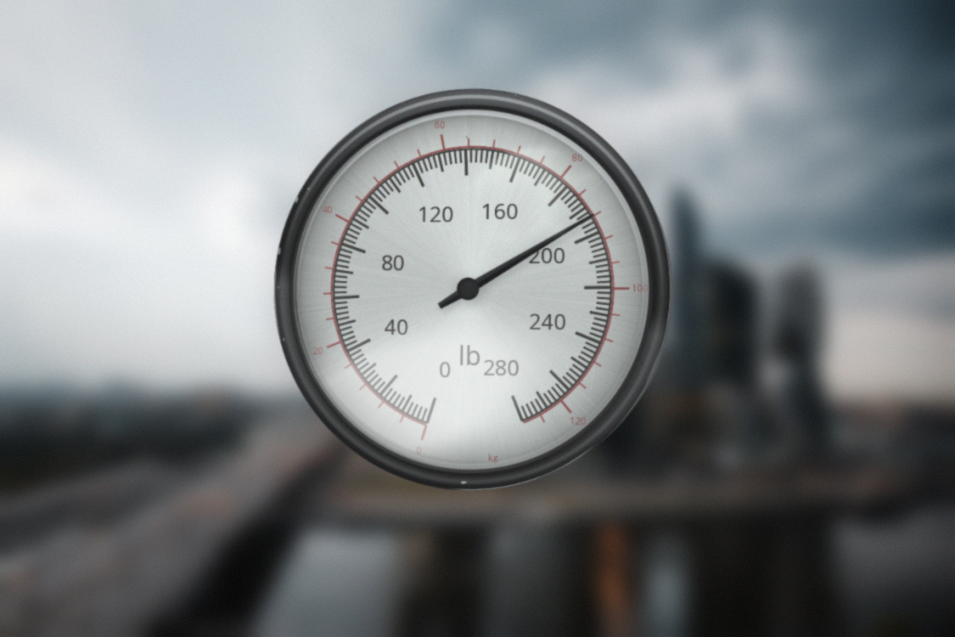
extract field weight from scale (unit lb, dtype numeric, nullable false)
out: 194 lb
